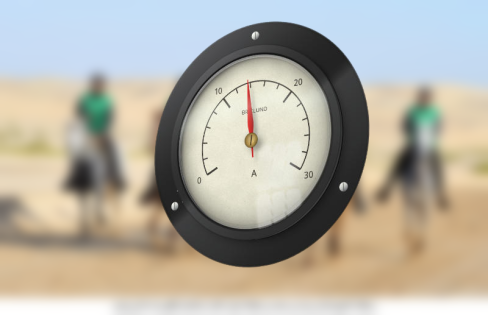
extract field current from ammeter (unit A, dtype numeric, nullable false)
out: 14 A
